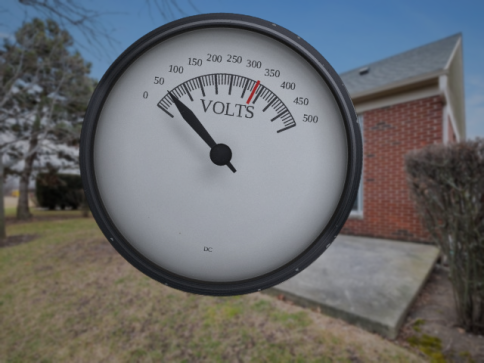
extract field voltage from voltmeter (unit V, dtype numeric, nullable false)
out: 50 V
